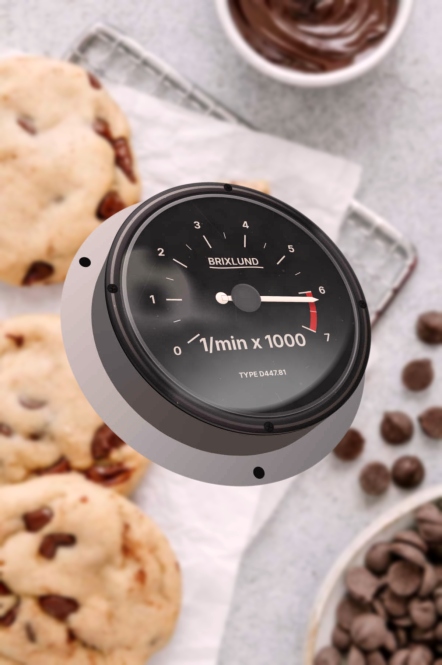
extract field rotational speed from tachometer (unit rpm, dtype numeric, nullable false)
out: 6250 rpm
